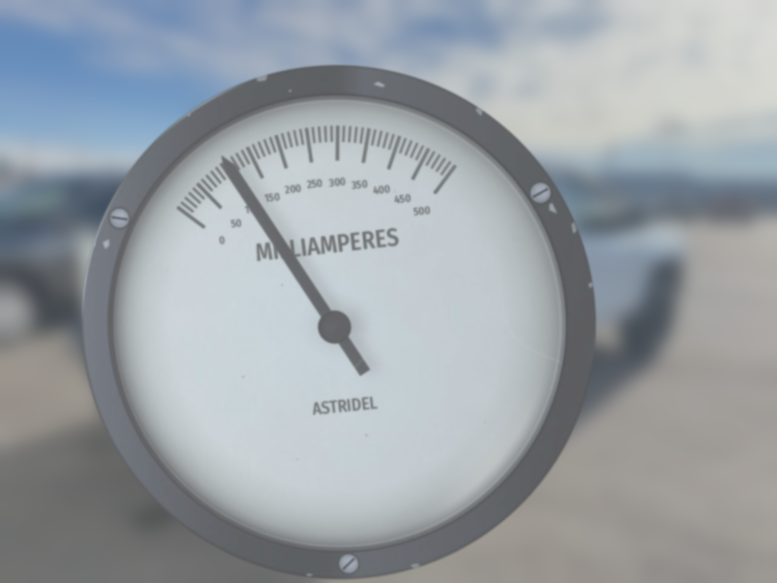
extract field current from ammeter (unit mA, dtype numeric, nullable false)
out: 110 mA
